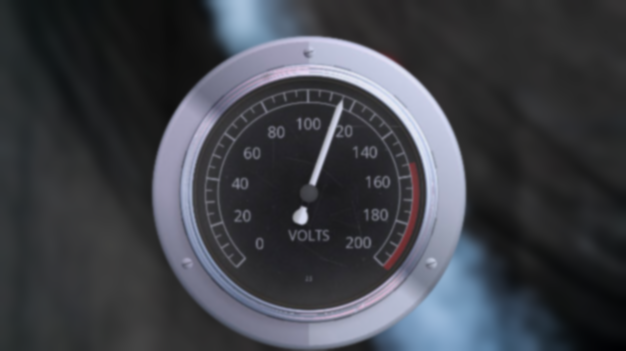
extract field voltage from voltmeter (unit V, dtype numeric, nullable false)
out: 115 V
